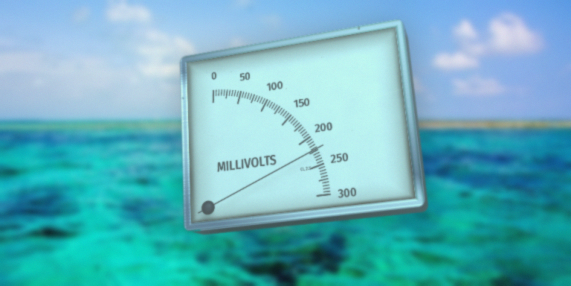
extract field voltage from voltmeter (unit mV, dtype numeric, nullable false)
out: 225 mV
